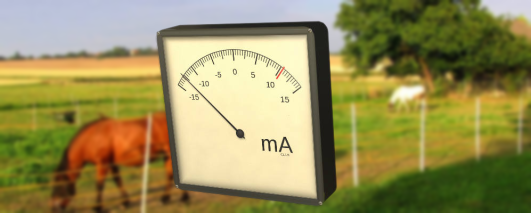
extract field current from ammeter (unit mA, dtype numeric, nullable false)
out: -12.5 mA
